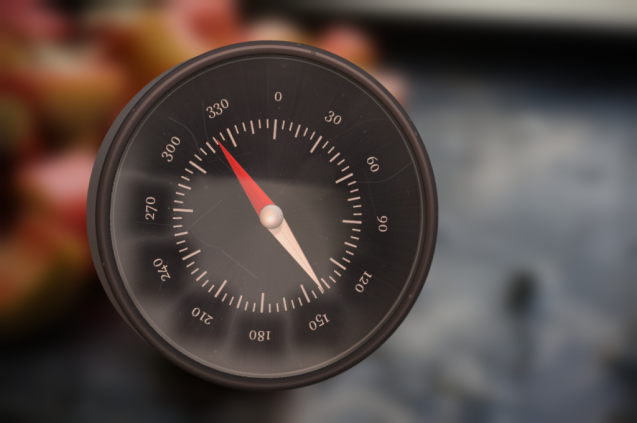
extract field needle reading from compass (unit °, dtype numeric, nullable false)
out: 320 °
